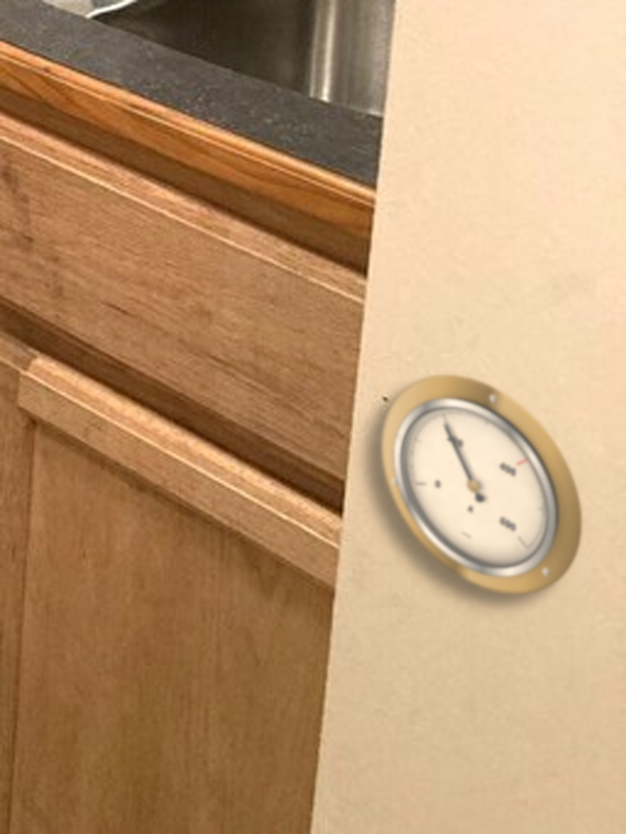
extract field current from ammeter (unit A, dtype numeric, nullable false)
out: 200 A
